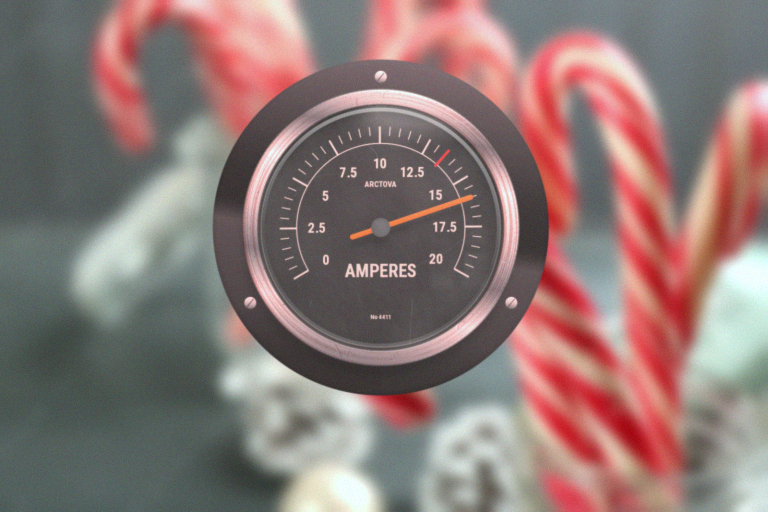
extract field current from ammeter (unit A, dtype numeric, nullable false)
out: 16 A
